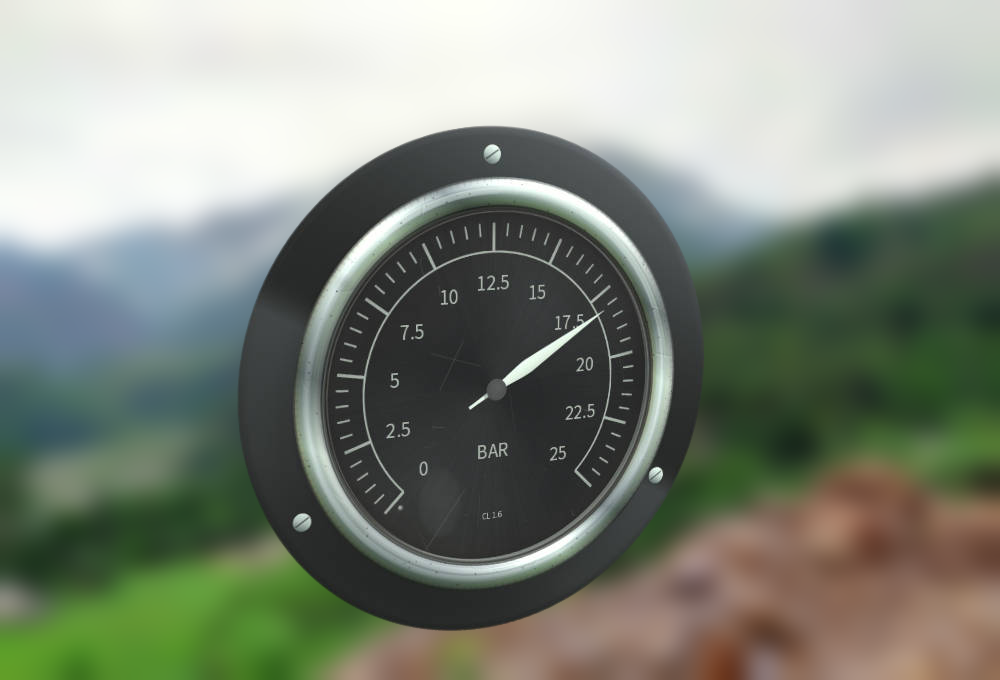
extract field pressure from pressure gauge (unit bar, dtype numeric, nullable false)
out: 18 bar
